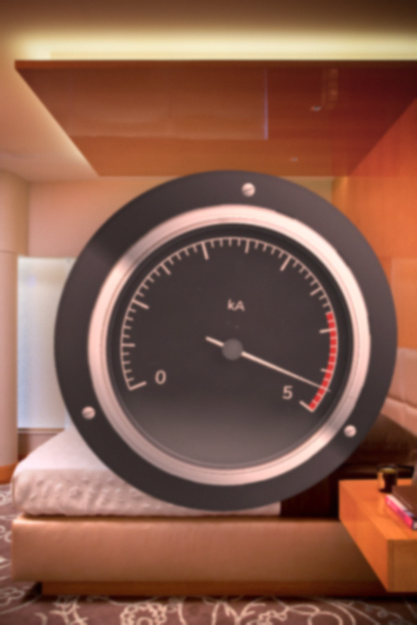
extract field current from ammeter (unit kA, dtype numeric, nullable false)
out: 4.7 kA
